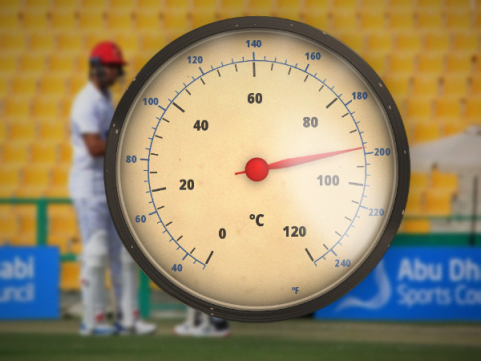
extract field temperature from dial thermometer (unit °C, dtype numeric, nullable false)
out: 92 °C
